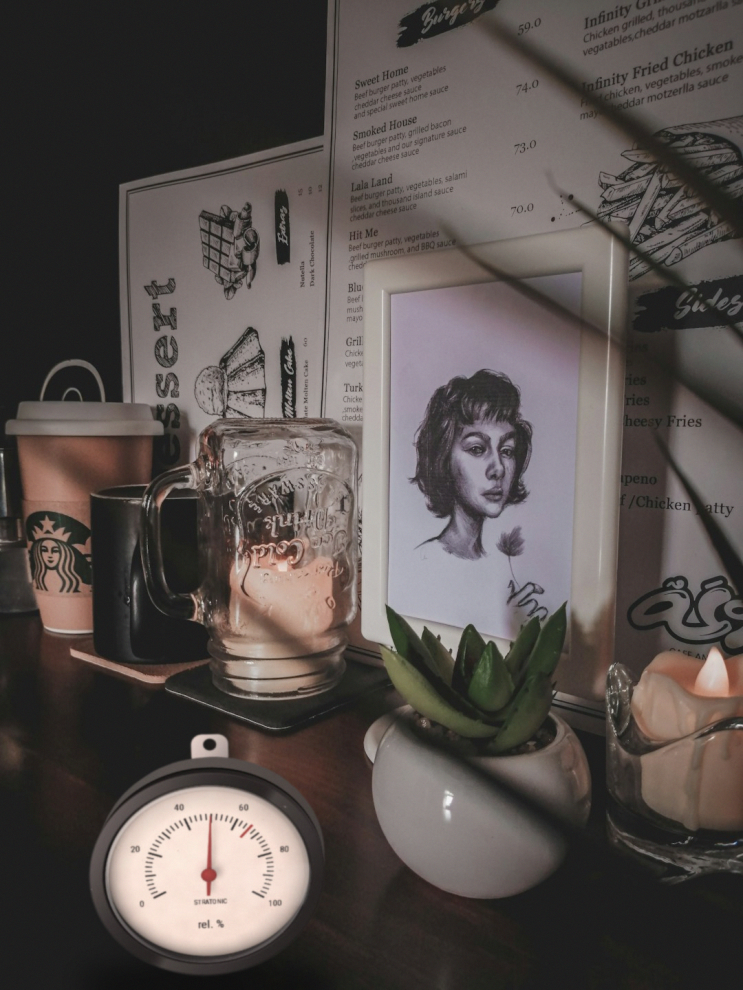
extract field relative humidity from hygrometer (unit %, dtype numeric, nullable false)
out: 50 %
